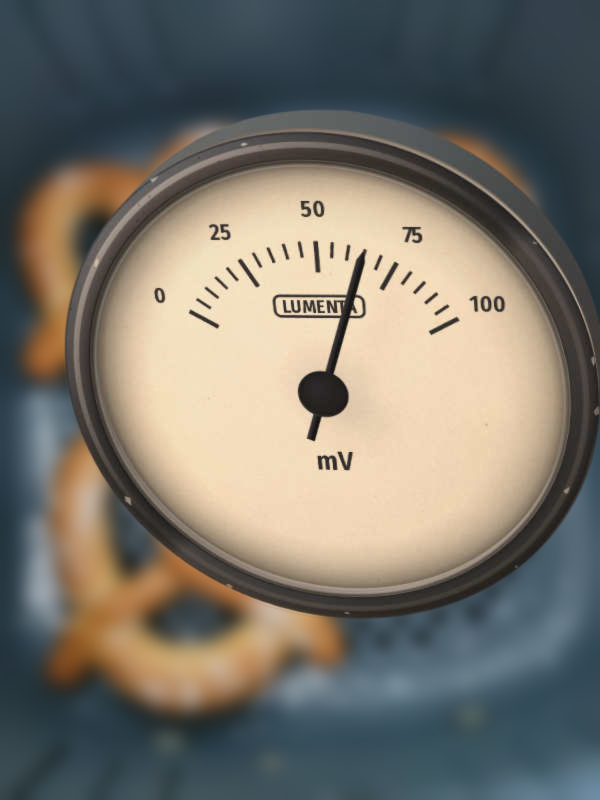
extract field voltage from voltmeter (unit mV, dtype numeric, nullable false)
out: 65 mV
